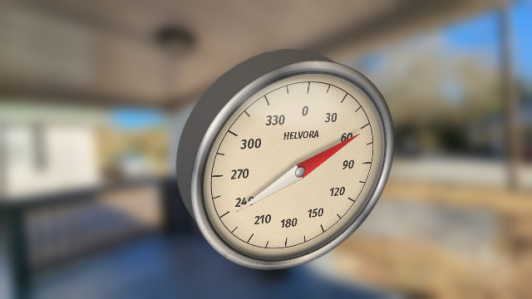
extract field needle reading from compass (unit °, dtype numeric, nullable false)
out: 60 °
